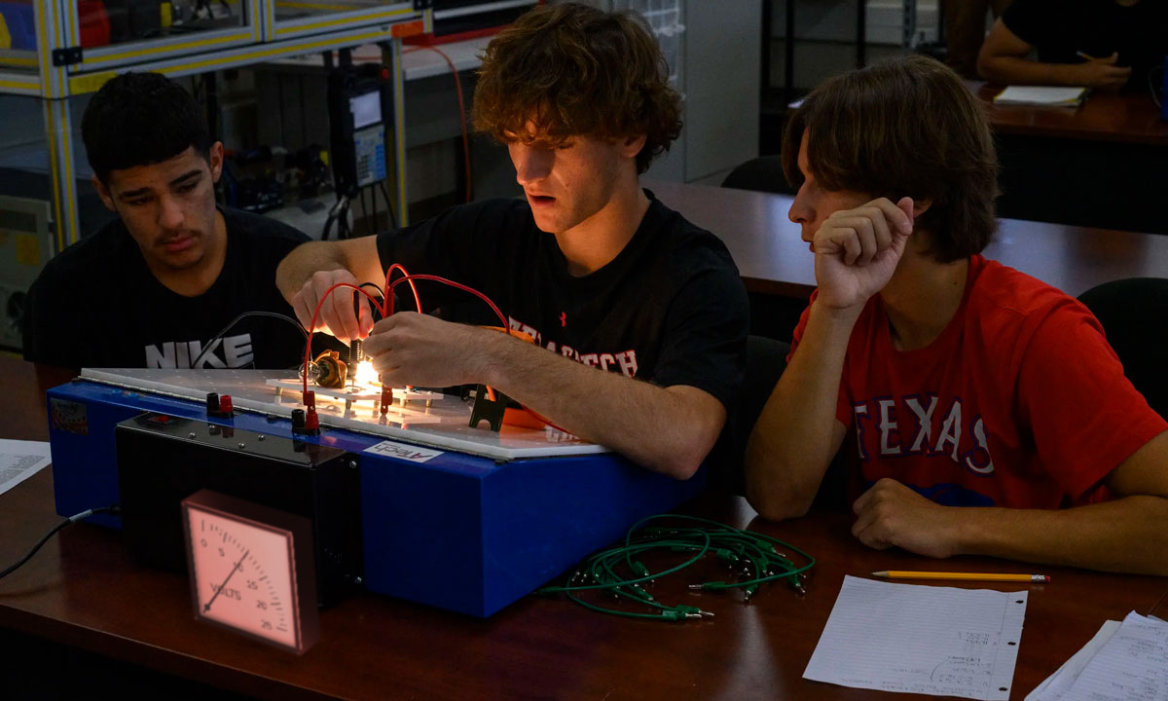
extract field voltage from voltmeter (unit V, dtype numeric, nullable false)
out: 10 V
